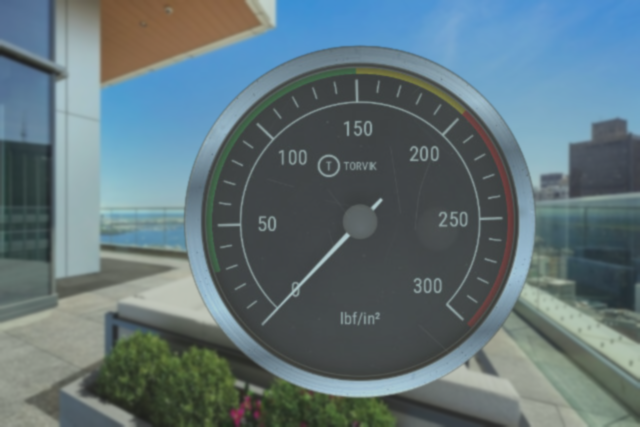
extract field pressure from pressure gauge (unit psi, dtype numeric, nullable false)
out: 0 psi
